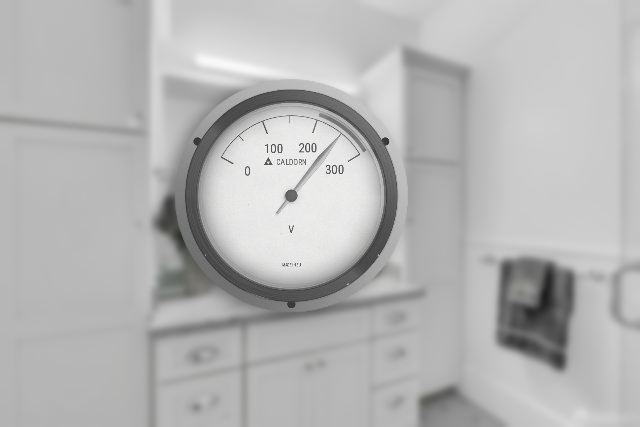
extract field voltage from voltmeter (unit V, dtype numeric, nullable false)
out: 250 V
